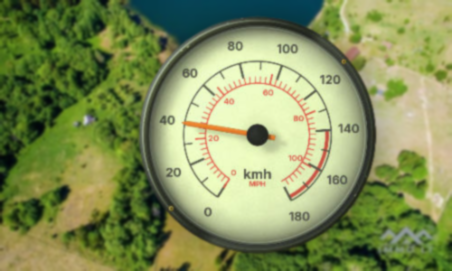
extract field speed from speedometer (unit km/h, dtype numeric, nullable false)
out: 40 km/h
